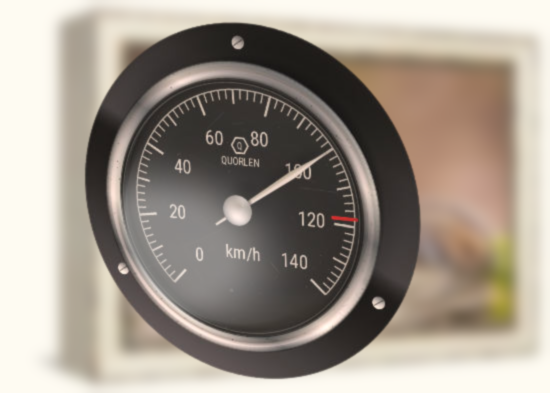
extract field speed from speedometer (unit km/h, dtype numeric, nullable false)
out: 100 km/h
